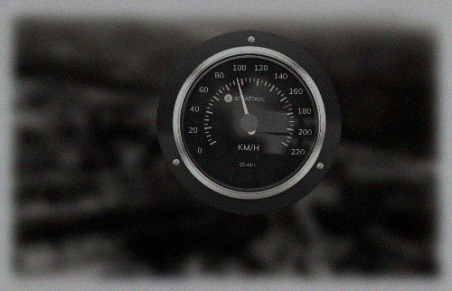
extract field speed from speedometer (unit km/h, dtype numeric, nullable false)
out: 95 km/h
